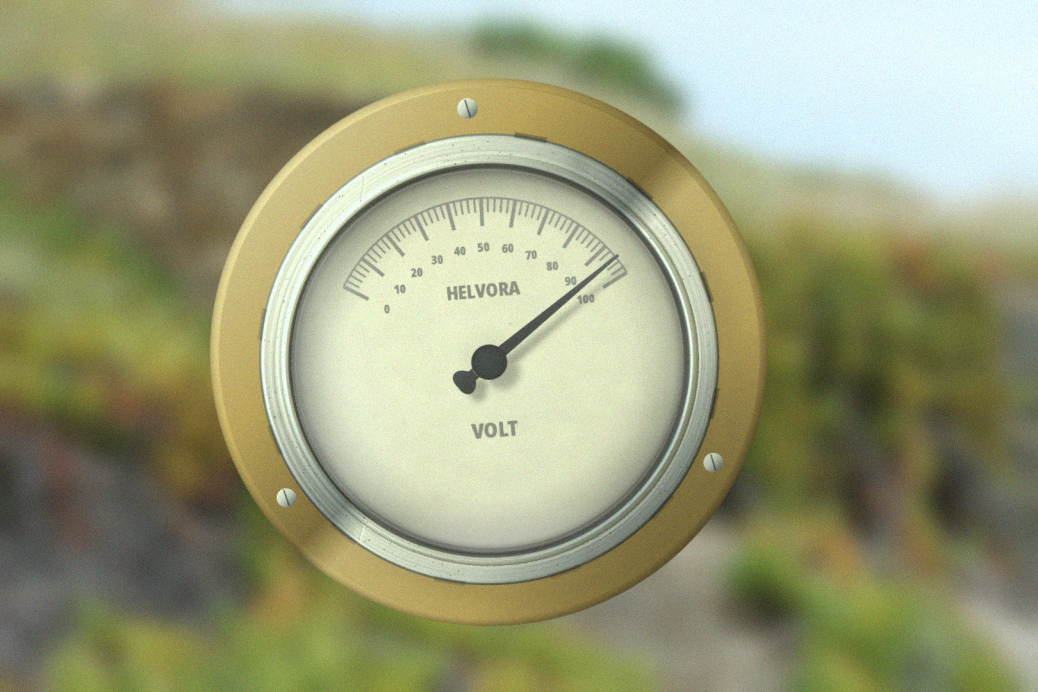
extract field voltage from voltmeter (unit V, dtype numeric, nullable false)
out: 94 V
